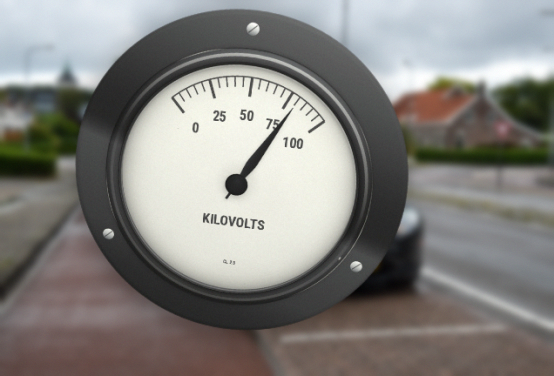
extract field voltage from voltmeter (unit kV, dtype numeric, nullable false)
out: 80 kV
